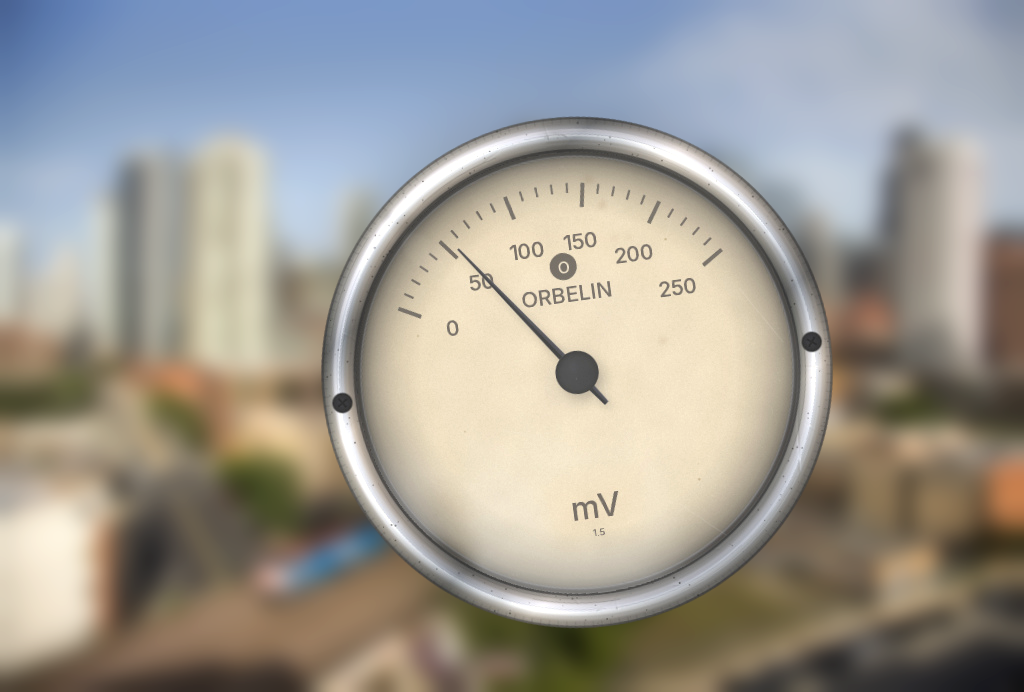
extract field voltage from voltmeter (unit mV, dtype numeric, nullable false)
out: 55 mV
